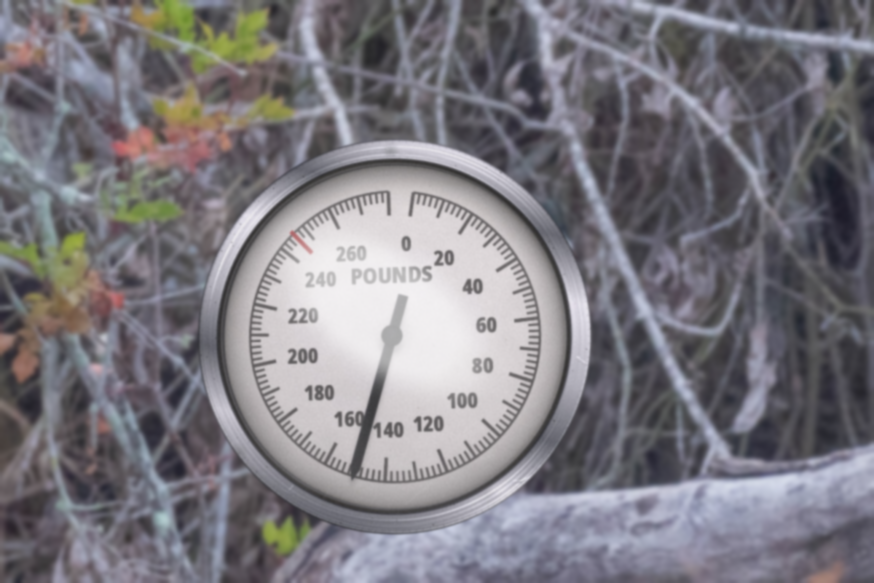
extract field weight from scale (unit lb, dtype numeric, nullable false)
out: 150 lb
